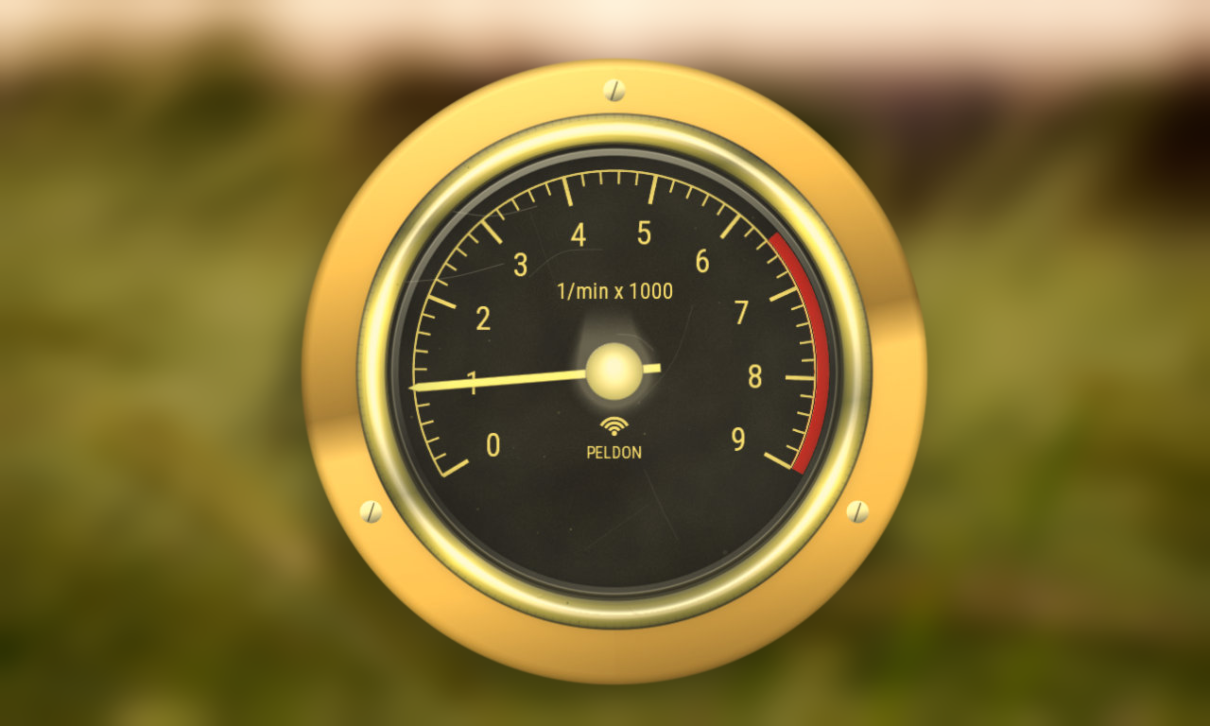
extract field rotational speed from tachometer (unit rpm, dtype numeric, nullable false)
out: 1000 rpm
